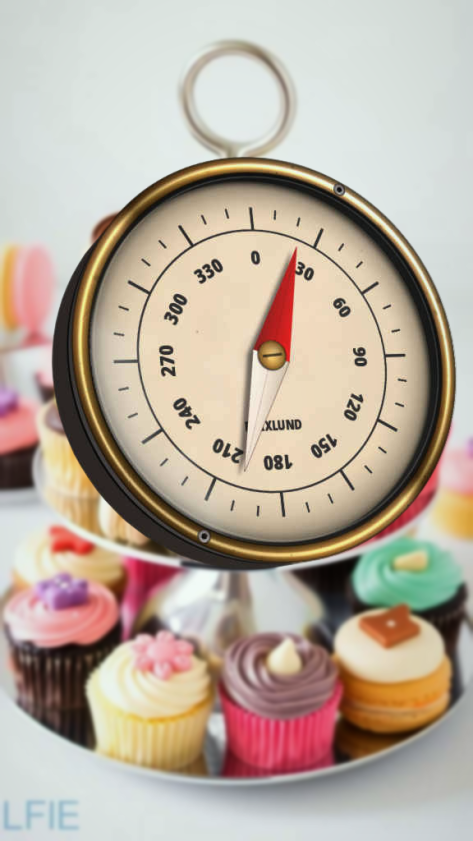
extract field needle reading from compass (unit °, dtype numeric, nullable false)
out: 20 °
